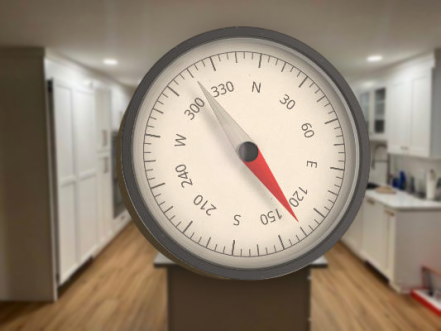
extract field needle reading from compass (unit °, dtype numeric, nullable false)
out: 135 °
